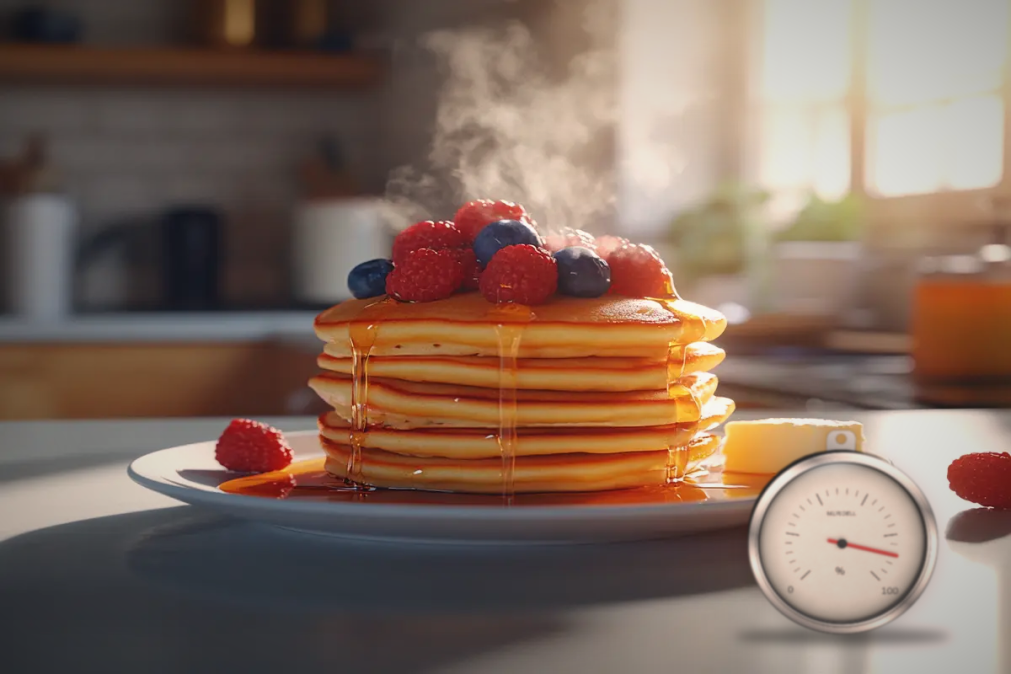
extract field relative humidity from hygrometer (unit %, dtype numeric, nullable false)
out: 88 %
